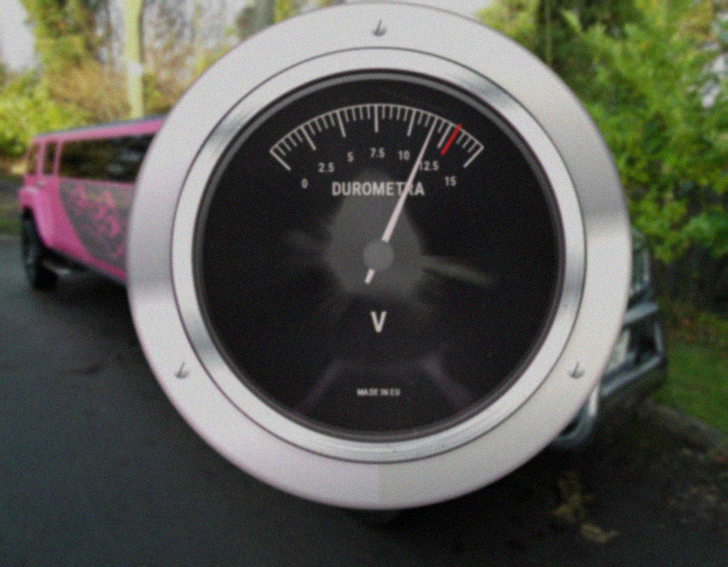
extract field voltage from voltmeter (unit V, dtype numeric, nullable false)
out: 11.5 V
